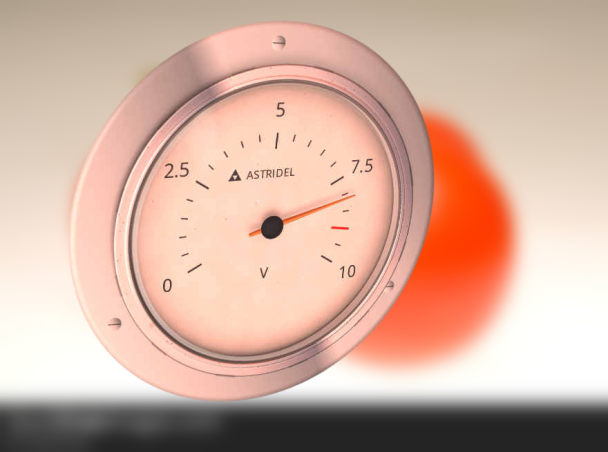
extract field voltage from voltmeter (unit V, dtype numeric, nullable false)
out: 8 V
